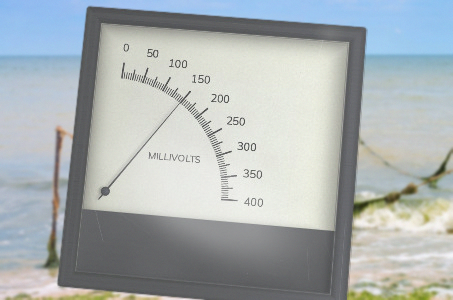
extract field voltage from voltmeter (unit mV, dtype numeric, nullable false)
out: 150 mV
